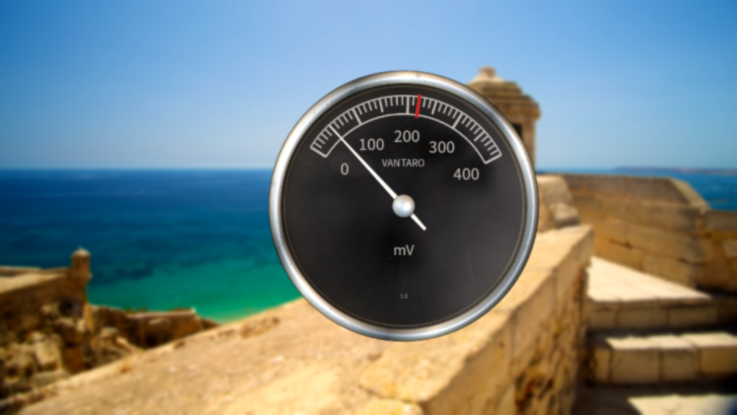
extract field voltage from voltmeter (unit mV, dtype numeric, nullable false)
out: 50 mV
